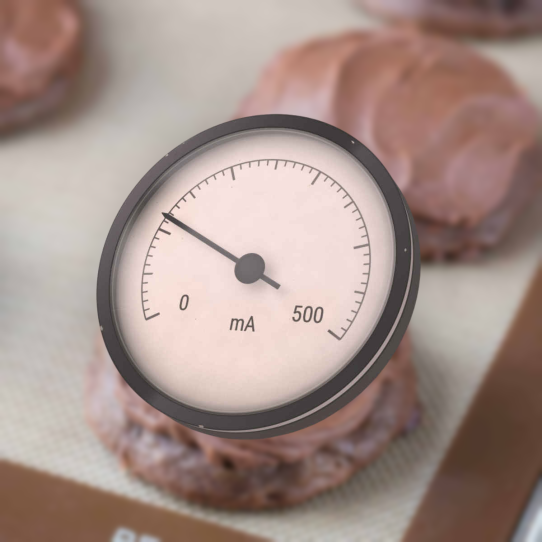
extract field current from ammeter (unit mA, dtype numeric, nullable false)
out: 115 mA
